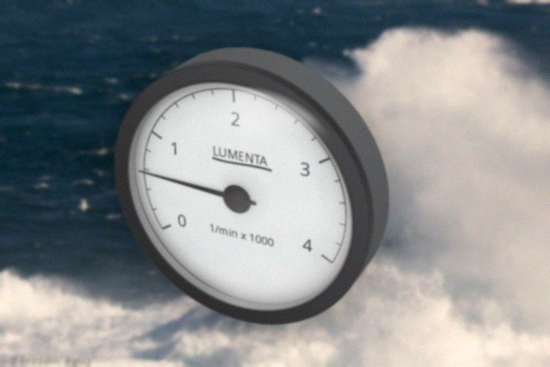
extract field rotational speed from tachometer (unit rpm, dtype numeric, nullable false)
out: 600 rpm
